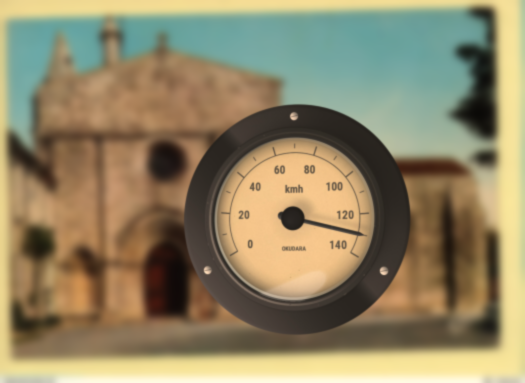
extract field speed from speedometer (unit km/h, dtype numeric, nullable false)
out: 130 km/h
